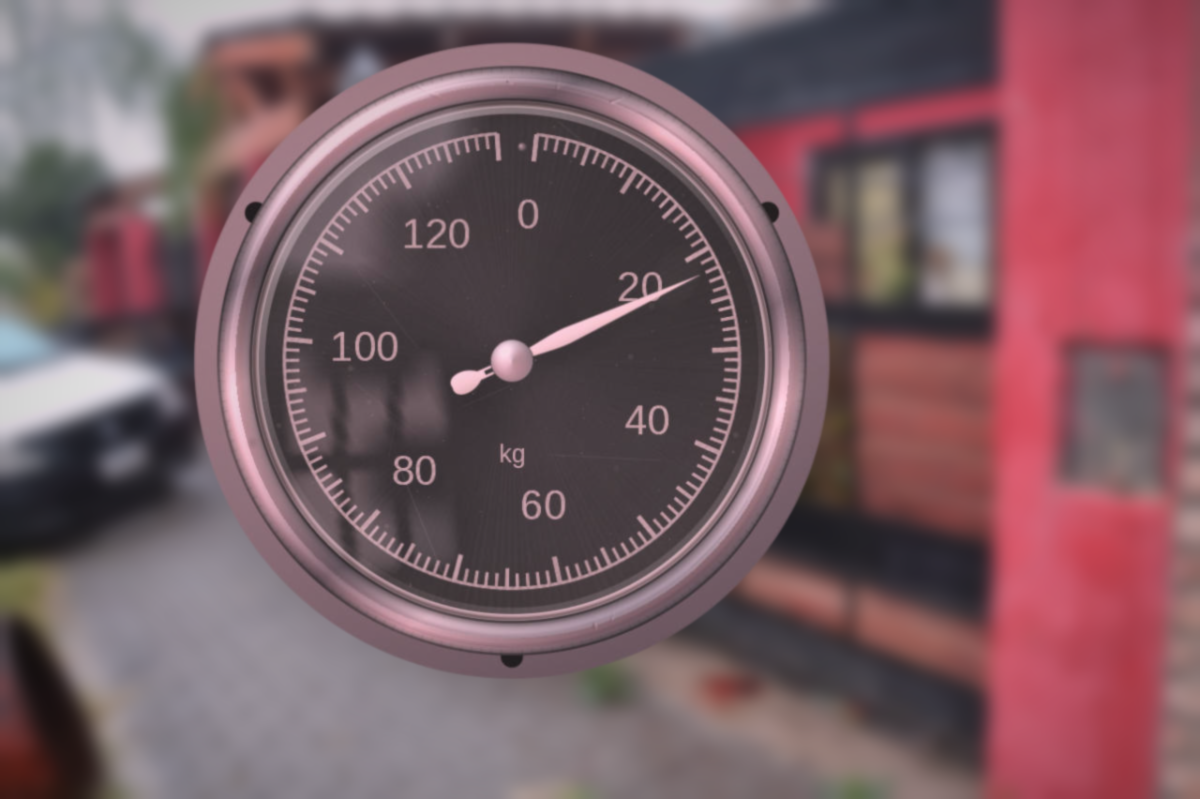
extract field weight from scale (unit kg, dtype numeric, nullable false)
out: 22 kg
